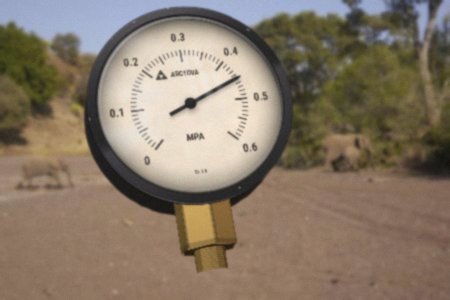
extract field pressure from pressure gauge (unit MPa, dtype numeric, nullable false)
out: 0.45 MPa
